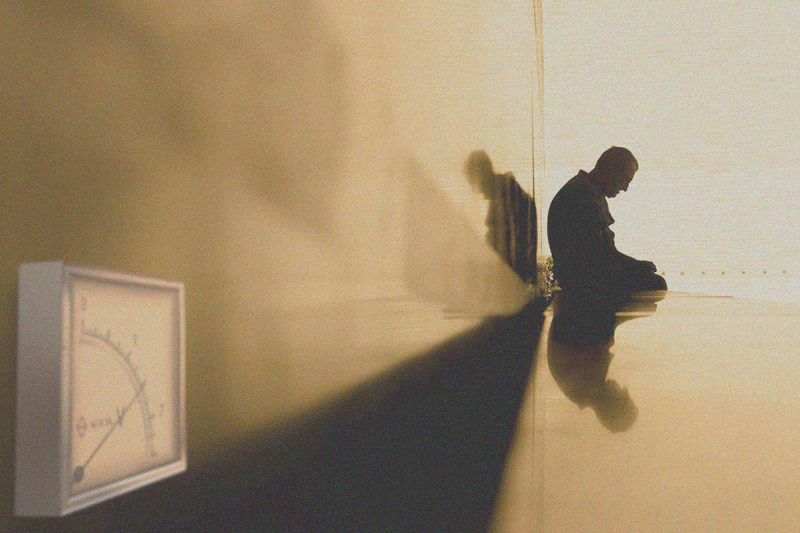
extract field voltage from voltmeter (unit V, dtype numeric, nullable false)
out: 1.5 V
